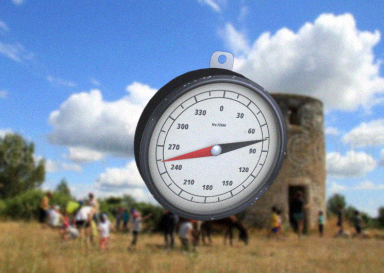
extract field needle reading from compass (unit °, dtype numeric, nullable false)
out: 255 °
